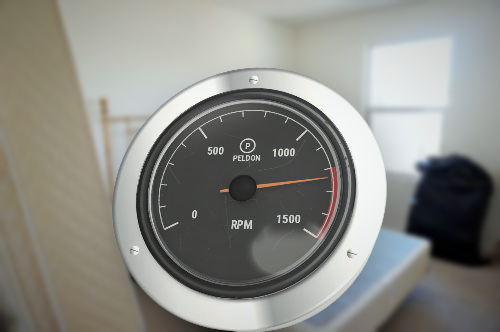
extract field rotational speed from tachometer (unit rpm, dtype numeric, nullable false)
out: 1250 rpm
